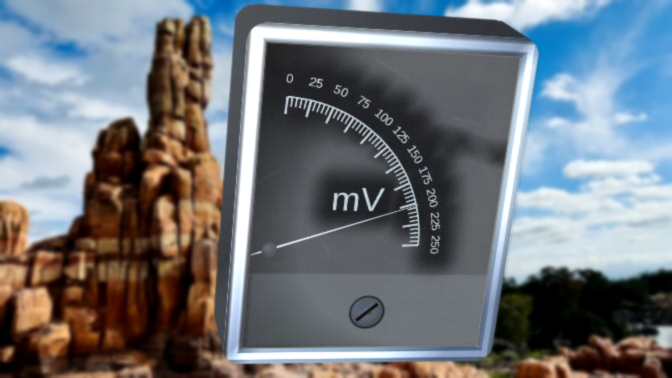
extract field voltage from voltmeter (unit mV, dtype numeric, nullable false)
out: 200 mV
